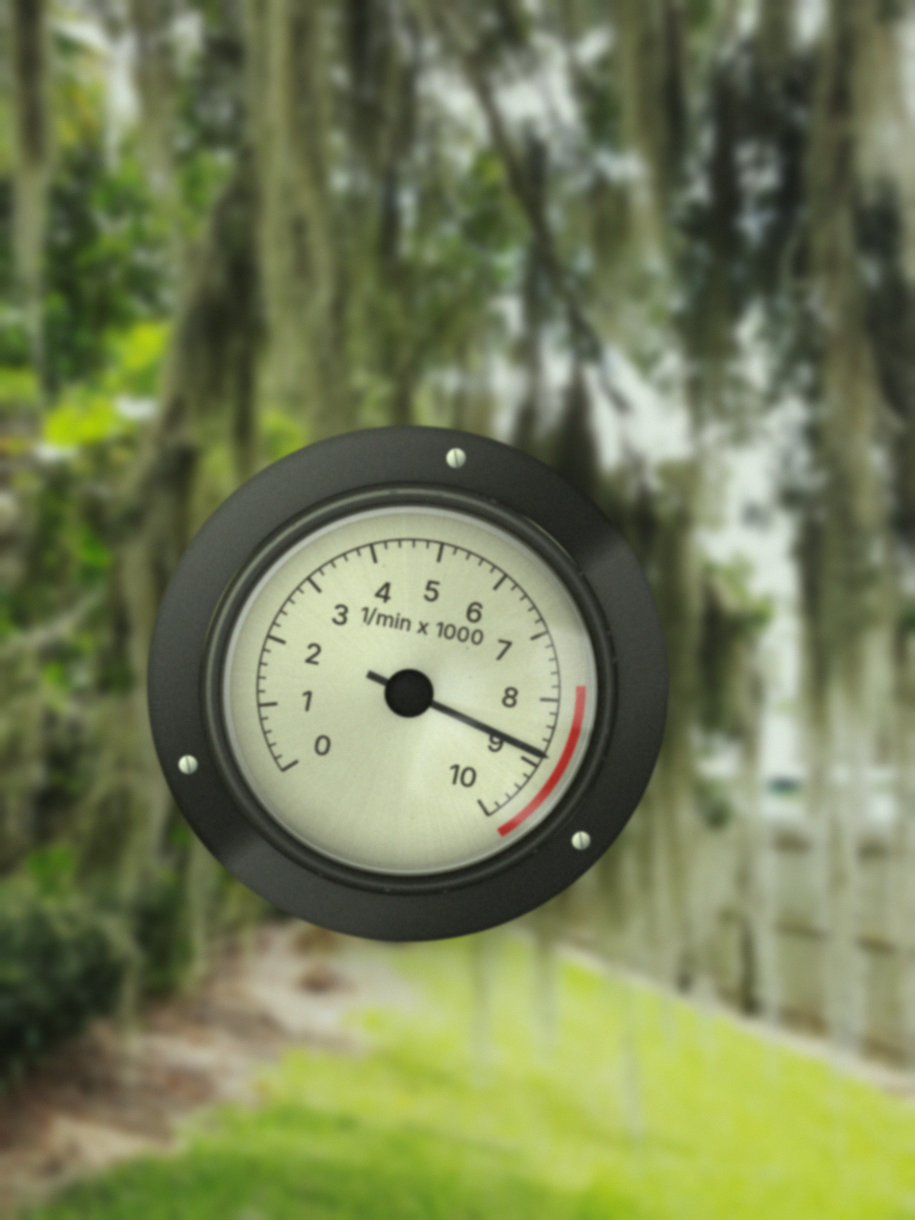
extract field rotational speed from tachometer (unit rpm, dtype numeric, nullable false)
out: 8800 rpm
